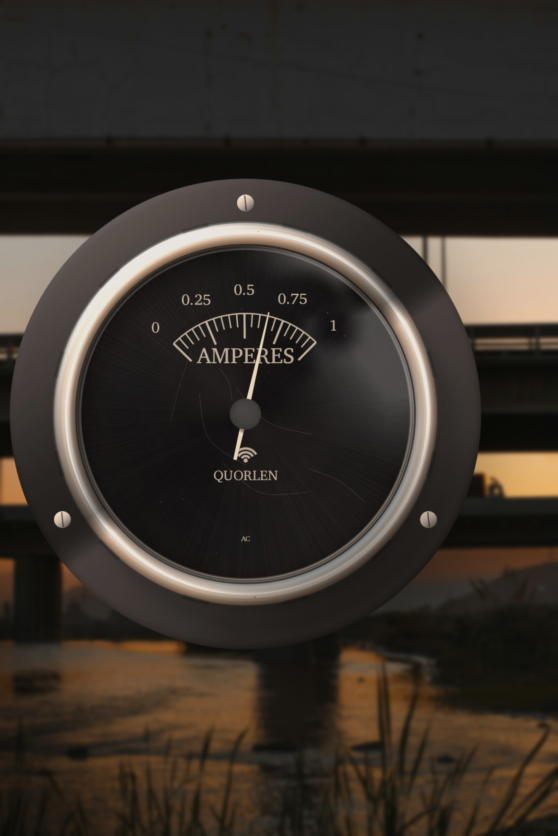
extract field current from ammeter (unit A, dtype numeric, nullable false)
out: 0.65 A
